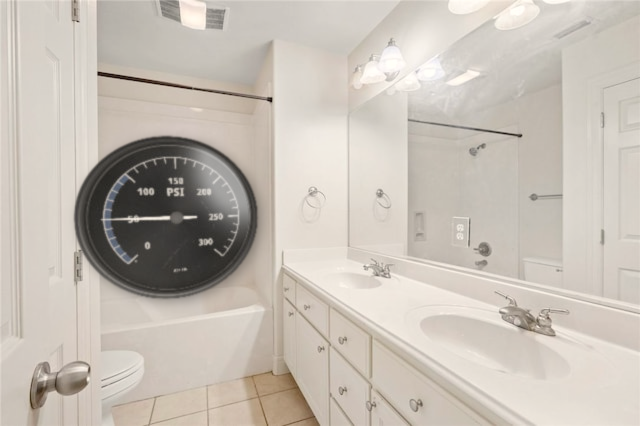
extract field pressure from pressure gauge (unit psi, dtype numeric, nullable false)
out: 50 psi
